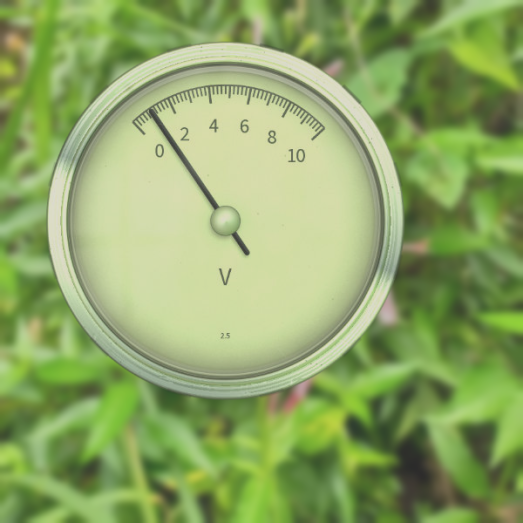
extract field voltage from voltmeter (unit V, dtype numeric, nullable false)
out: 1 V
